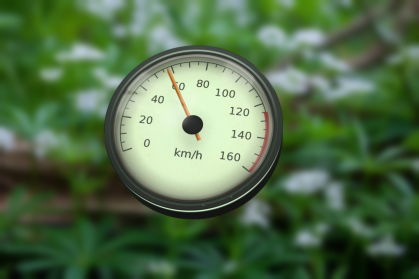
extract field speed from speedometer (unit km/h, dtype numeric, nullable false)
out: 57.5 km/h
